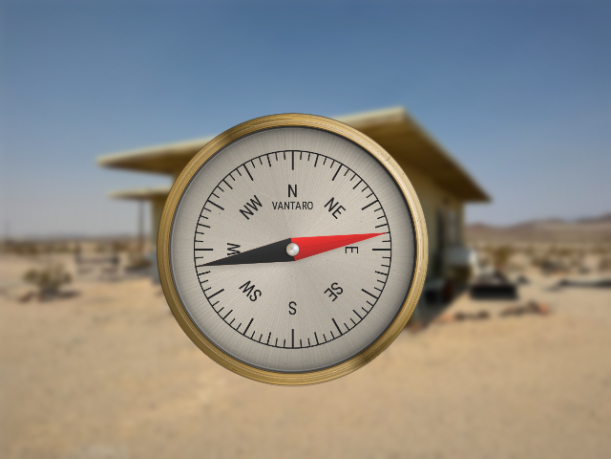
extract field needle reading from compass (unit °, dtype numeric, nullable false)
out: 80 °
